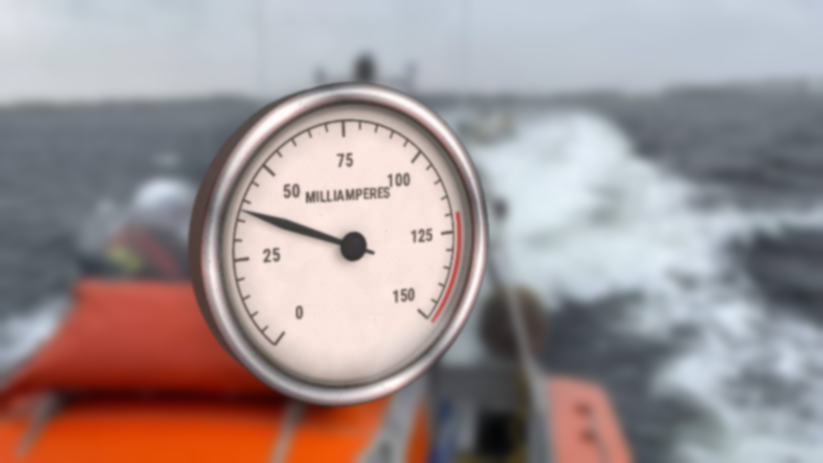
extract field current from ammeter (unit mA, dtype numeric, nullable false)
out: 37.5 mA
